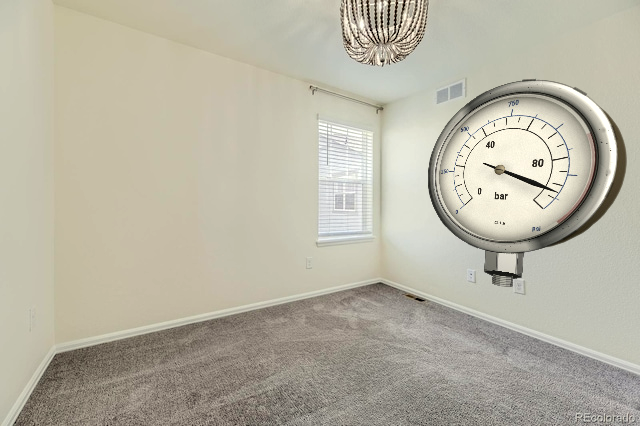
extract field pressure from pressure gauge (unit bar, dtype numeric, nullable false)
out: 92.5 bar
